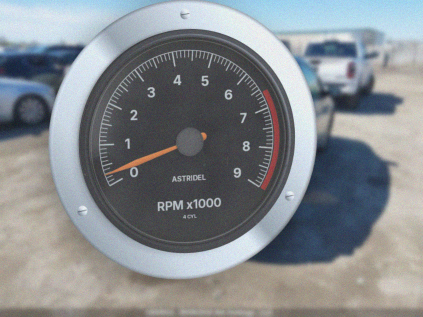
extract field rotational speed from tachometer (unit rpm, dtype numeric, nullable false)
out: 300 rpm
